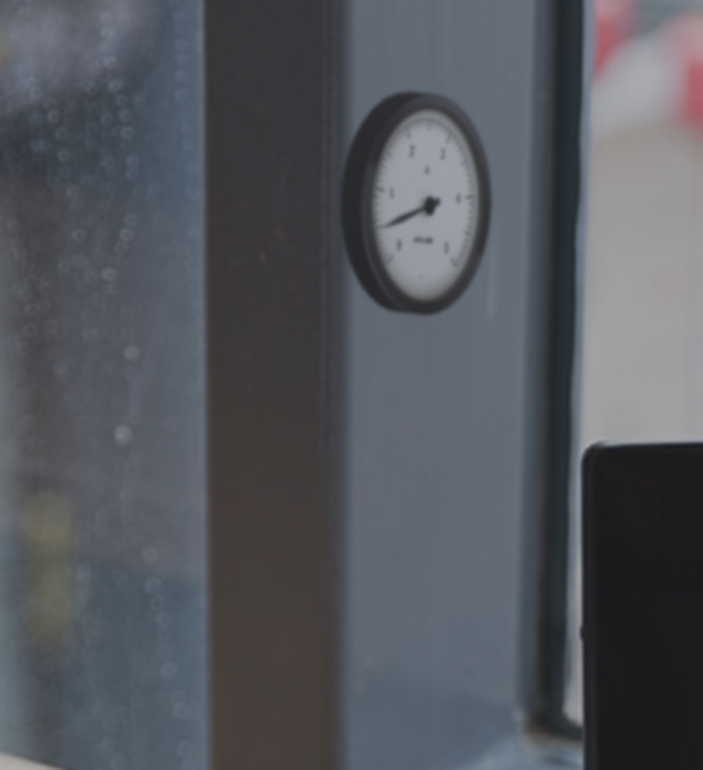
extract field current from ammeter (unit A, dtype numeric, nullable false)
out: 0.5 A
